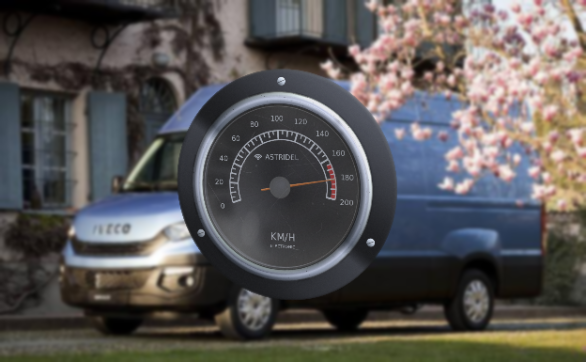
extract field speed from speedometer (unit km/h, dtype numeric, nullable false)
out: 180 km/h
